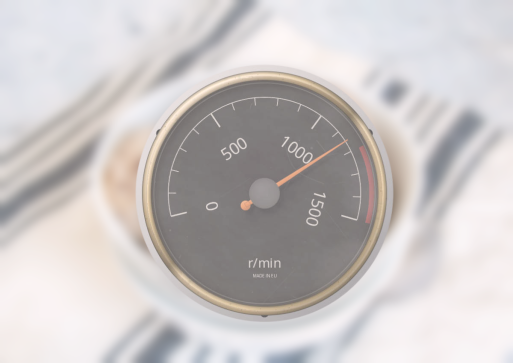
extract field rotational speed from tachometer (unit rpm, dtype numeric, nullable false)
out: 1150 rpm
